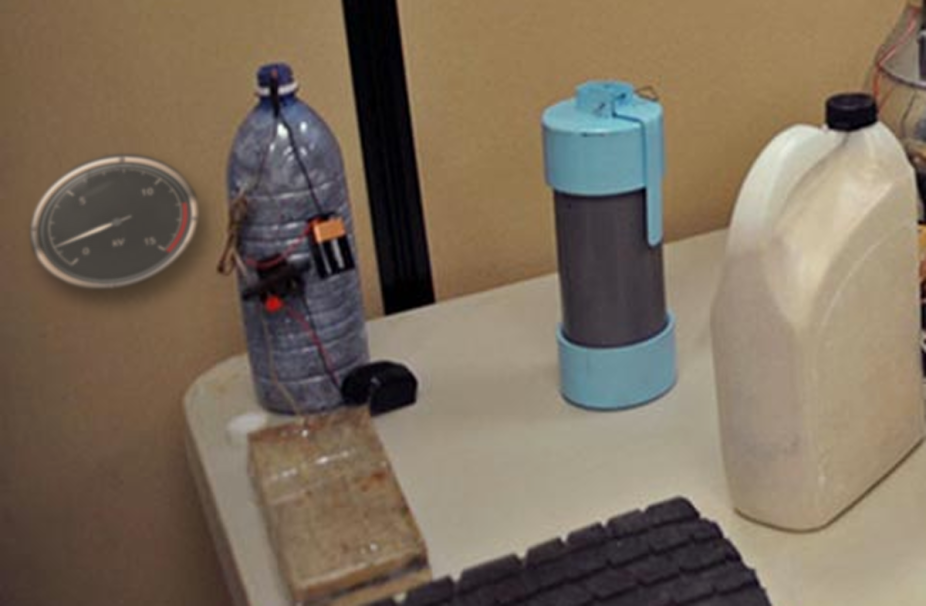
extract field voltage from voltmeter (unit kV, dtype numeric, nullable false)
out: 1.5 kV
